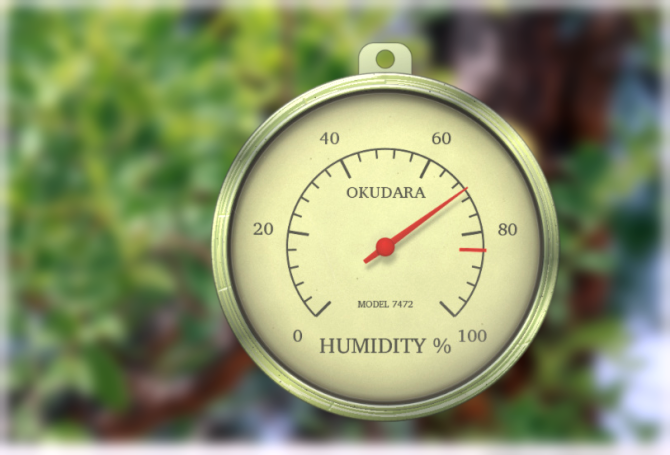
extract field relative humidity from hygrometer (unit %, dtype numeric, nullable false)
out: 70 %
